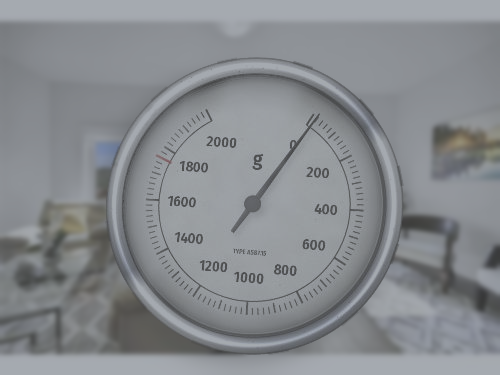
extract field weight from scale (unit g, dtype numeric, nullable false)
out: 20 g
